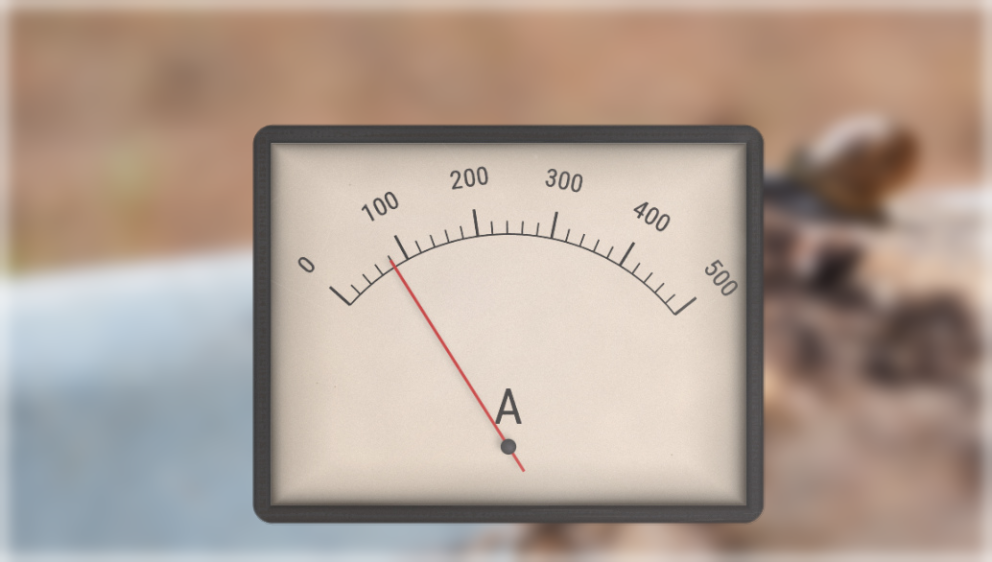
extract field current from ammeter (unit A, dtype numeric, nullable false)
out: 80 A
